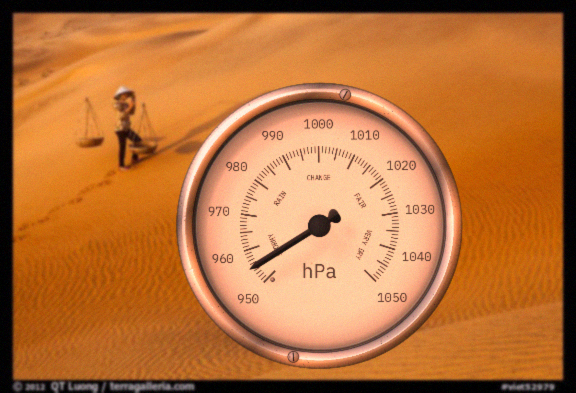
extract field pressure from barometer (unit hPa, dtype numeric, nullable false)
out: 955 hPa
